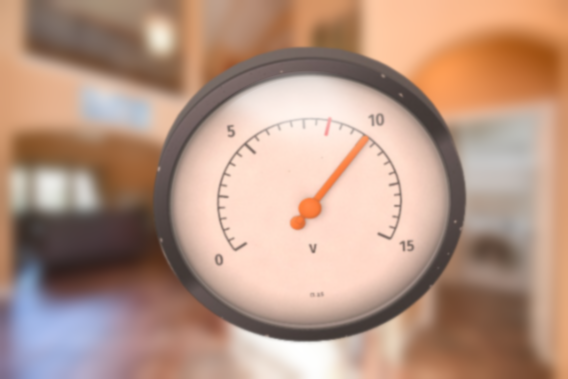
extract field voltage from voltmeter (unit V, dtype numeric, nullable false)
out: 10 V
